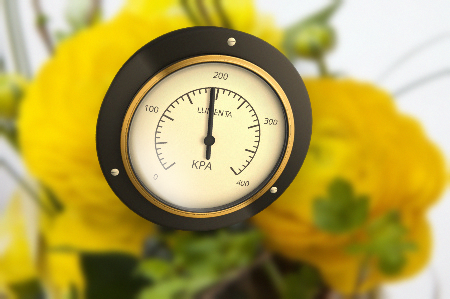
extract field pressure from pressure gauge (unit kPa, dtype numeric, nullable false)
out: 190 kPa
